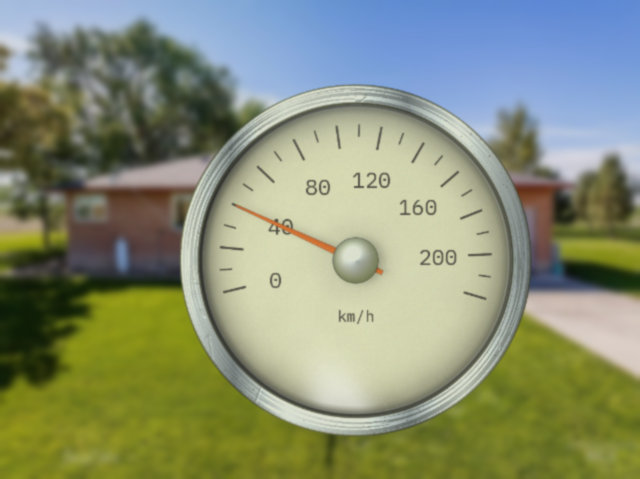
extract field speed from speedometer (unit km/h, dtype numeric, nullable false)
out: 40 km/h
